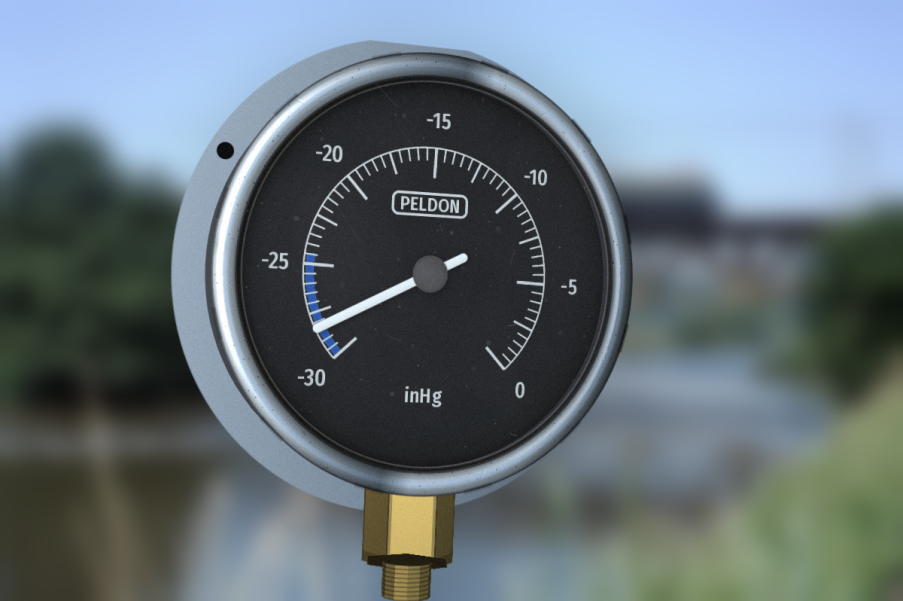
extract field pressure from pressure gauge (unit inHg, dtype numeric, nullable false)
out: -28.25 inHg
